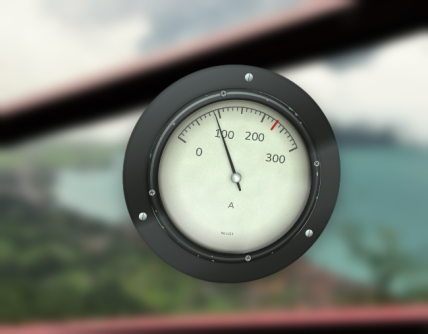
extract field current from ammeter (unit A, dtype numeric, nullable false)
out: 90 A
